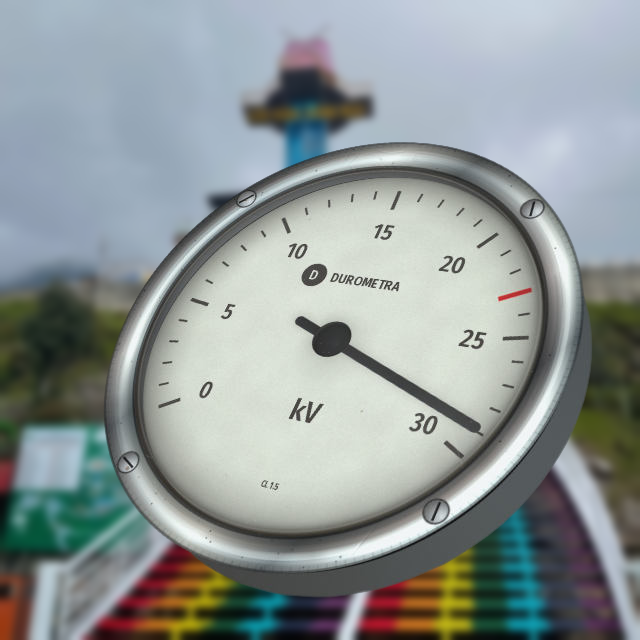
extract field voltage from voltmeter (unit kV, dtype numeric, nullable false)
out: 29 kV
